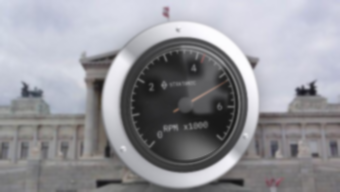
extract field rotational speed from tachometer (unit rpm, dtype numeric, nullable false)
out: 5200 rpm
